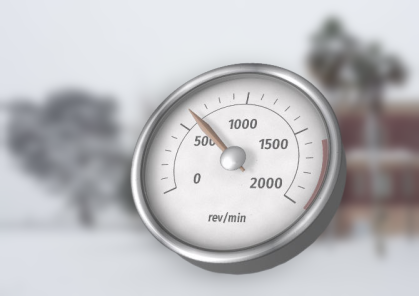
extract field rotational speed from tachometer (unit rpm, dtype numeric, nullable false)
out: 600 rpm
